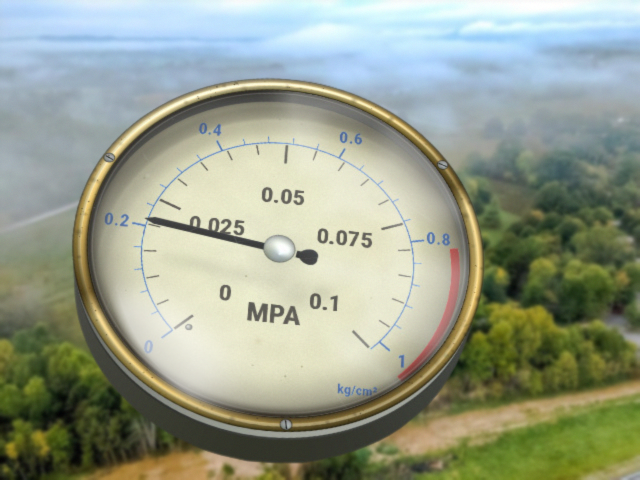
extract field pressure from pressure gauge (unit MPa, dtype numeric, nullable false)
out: 0.02 MPa
